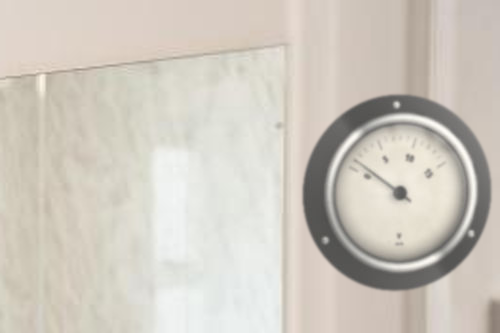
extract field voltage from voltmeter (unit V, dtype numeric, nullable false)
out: 1 V
